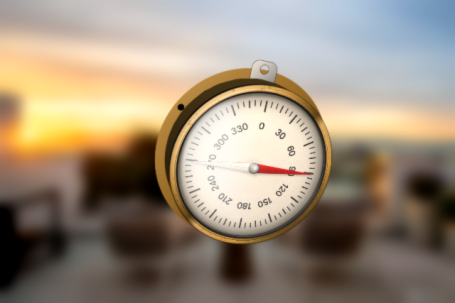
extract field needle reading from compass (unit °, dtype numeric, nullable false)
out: 90 °
